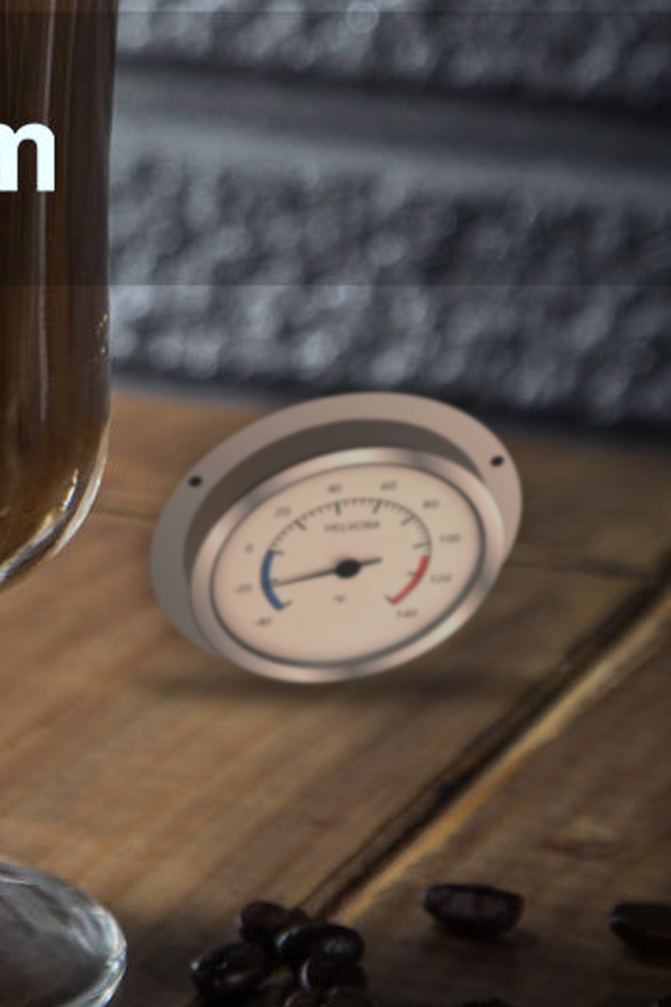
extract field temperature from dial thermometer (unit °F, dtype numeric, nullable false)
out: -20 °F
